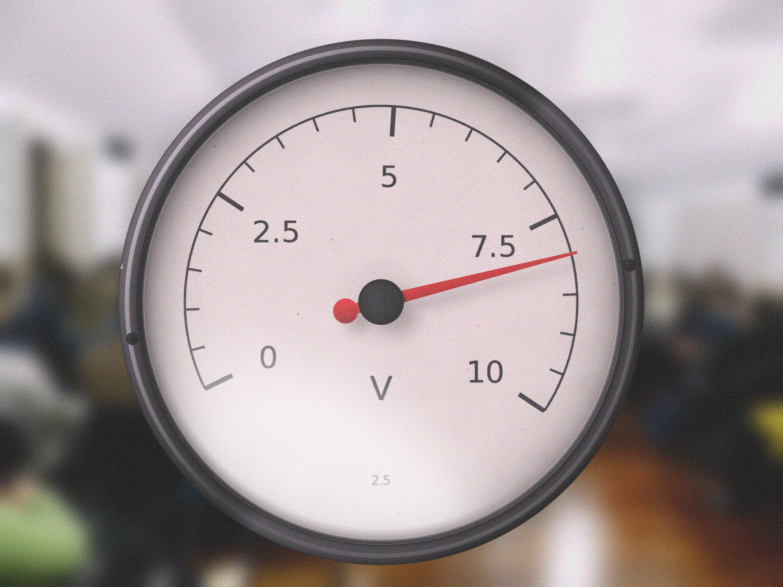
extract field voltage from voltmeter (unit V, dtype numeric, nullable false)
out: 8 V
